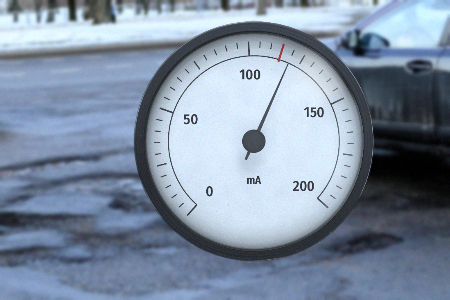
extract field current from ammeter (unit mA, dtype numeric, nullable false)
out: 120 mA
